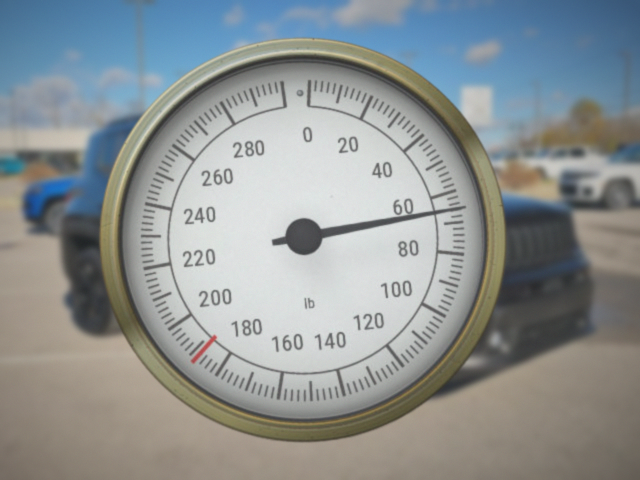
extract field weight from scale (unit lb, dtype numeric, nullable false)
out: 66 lb
